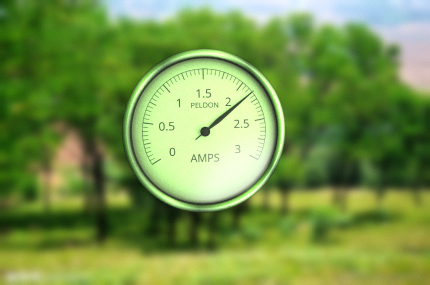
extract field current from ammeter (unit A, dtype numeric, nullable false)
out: 2.15 A
